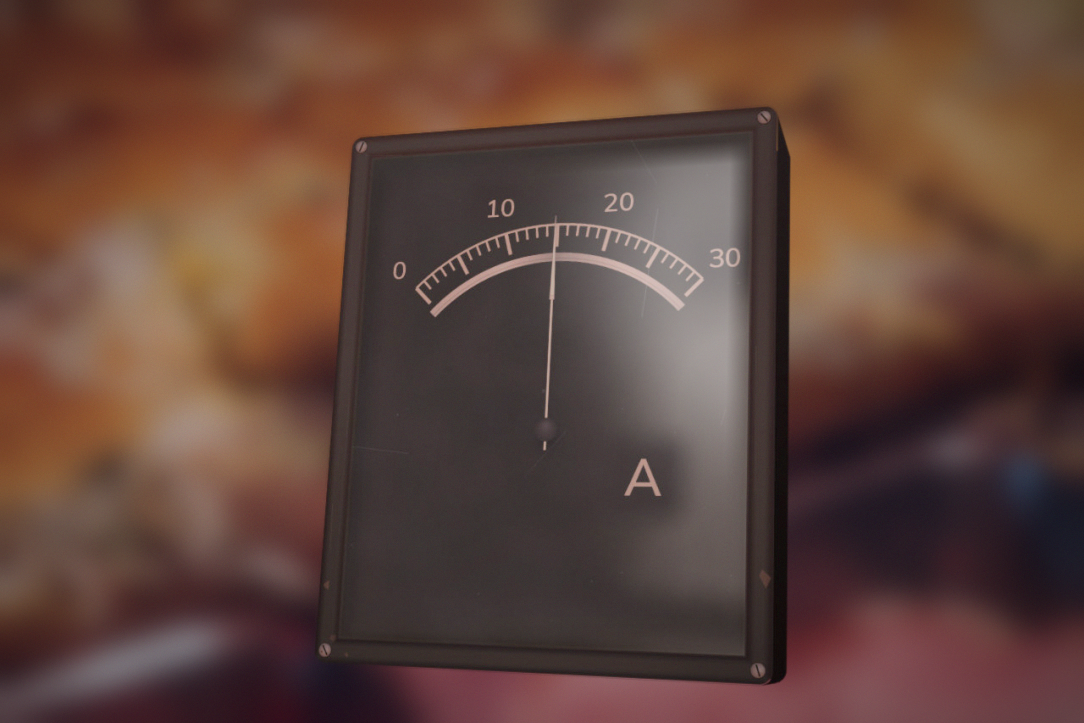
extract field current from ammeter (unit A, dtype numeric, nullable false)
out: 15 A
